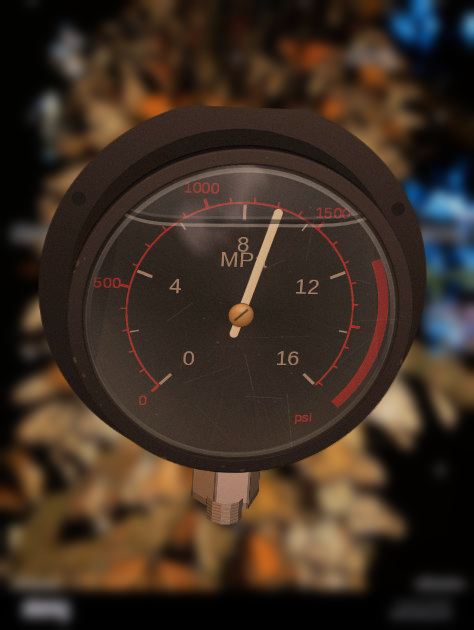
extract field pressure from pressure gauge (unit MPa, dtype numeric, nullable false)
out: 9 MPa
